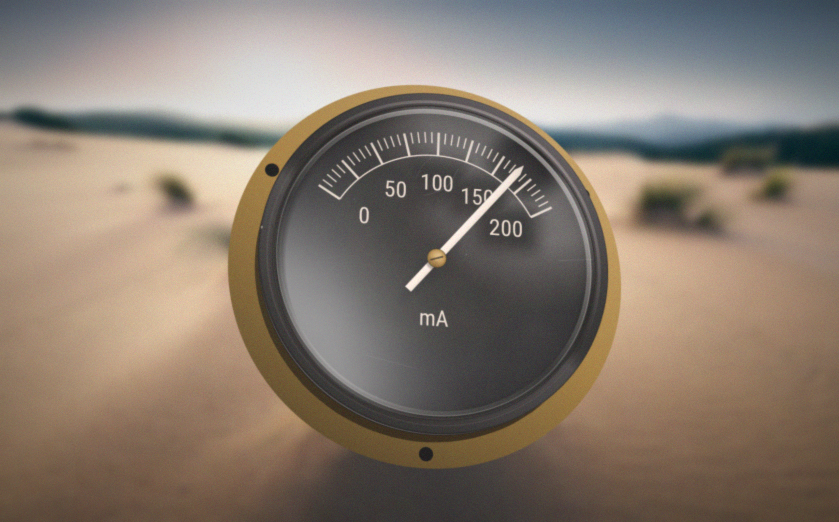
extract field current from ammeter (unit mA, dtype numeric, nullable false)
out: 165 mA
